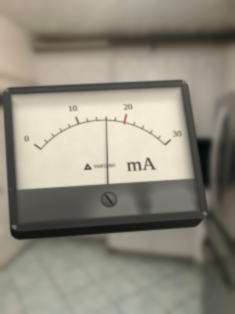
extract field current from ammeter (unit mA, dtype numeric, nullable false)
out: 16 mA
